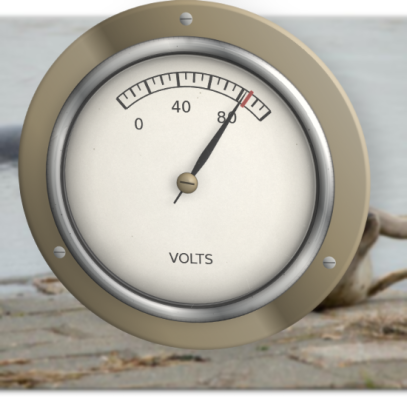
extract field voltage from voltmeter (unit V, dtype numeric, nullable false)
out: 82.5 V
